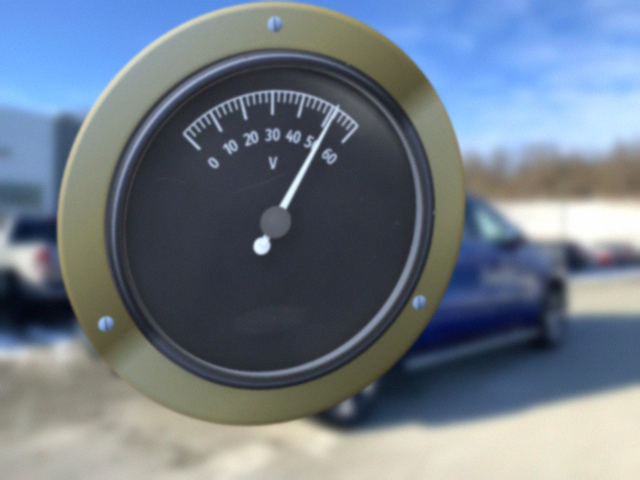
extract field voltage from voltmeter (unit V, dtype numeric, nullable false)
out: 50 V
